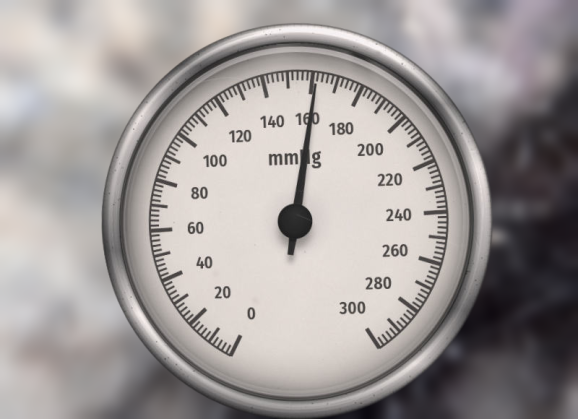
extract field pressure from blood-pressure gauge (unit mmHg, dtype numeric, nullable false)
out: 162 mmHg
